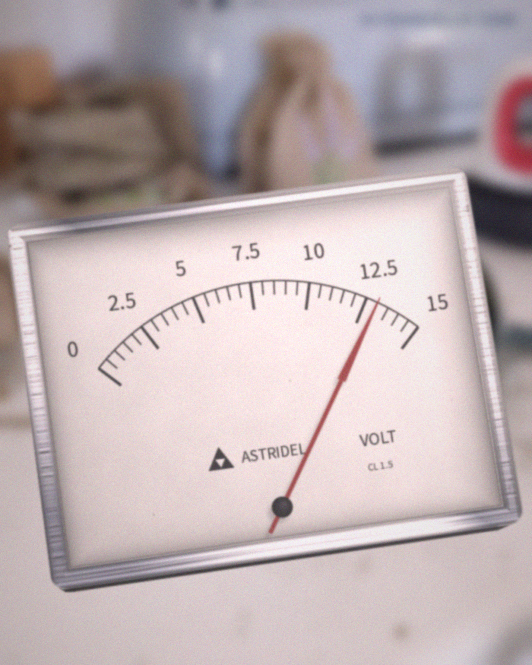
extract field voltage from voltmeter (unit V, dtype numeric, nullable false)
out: 13 V
